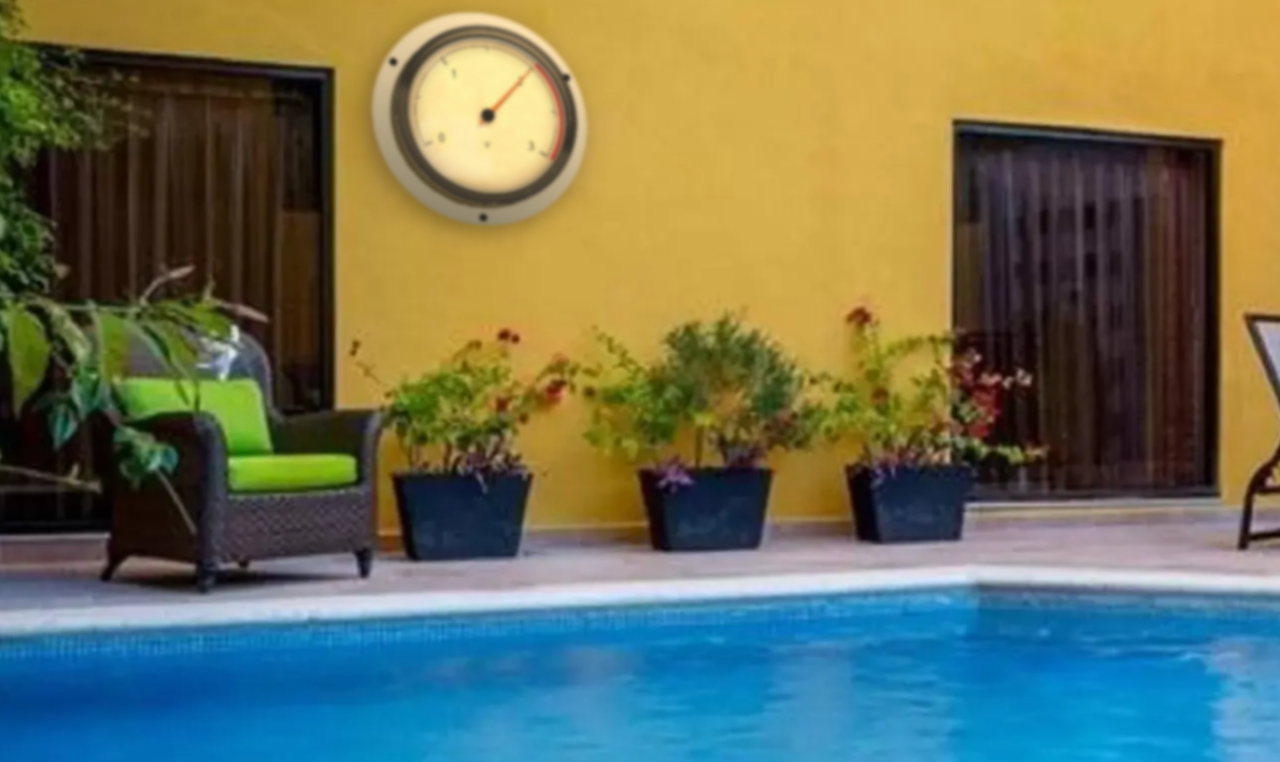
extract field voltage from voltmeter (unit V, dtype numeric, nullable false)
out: 2 V
